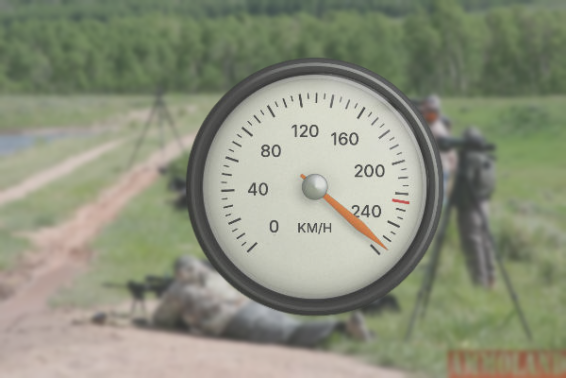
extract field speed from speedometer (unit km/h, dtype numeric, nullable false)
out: 255 km/h
